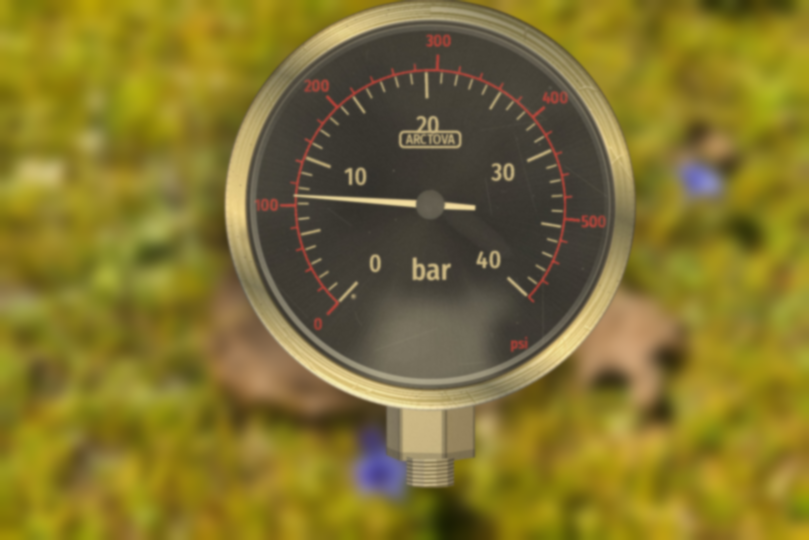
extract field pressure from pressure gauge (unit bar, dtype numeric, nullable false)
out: 7.5 bar
